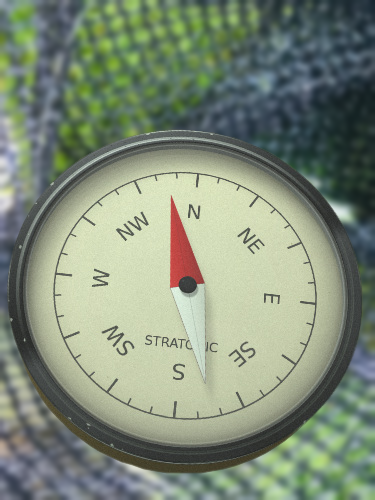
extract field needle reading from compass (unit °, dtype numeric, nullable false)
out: 345 °
